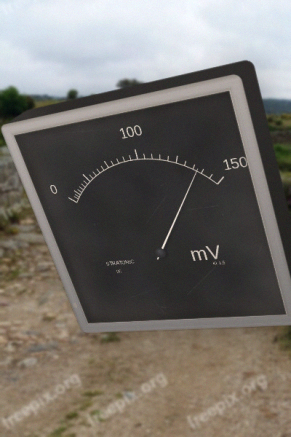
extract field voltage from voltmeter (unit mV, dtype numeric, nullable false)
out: 137.5 mV
